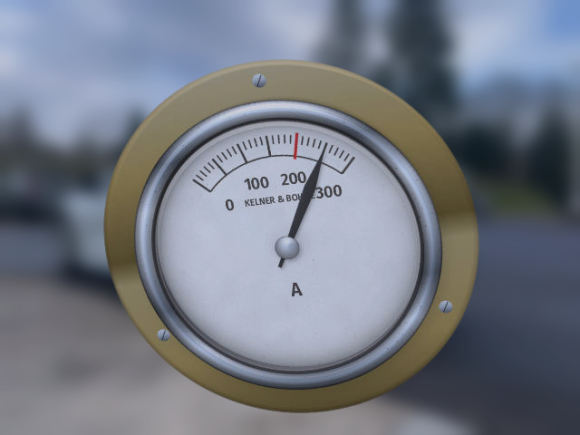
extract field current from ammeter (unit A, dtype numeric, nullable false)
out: 250 A
